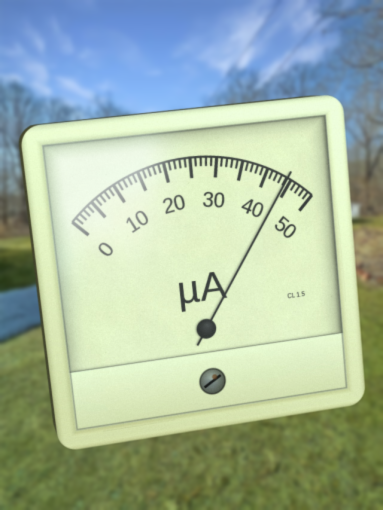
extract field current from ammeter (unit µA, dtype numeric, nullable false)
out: 44 µA
